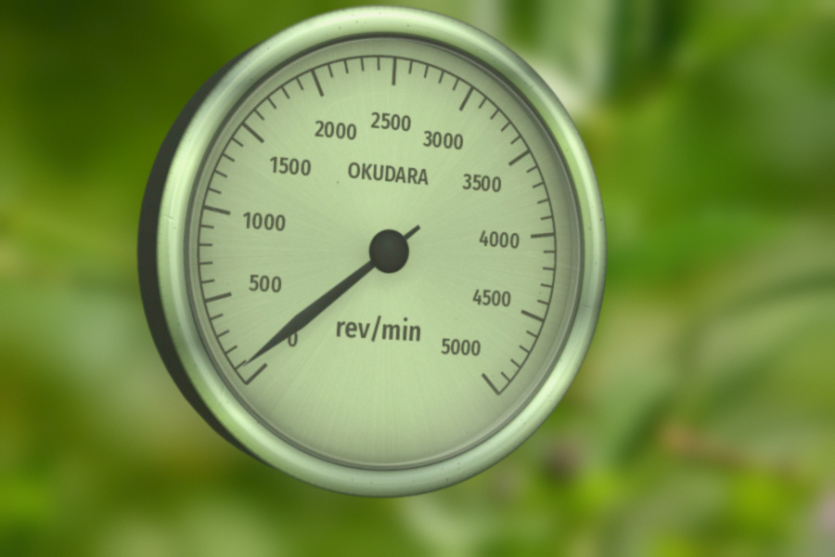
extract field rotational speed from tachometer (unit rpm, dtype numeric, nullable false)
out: 100 rpm
